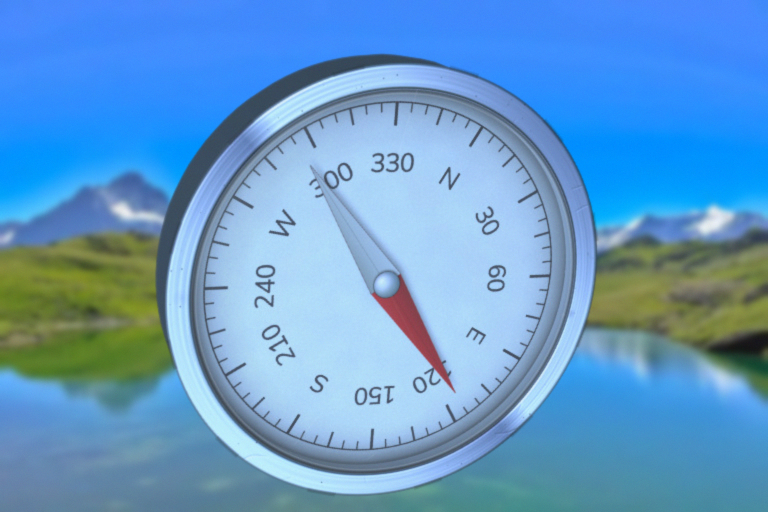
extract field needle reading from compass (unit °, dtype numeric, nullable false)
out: 115 °
